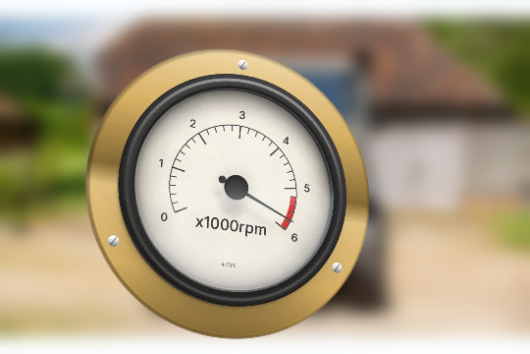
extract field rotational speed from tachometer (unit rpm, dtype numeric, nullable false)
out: 5800 rpm
